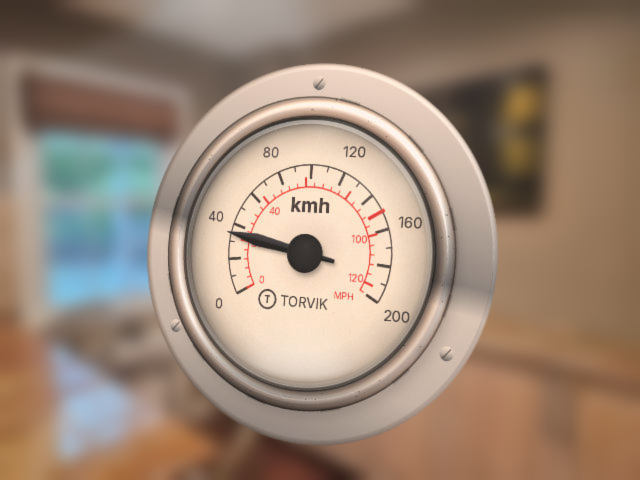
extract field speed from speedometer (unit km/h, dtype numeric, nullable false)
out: 35 km/h
